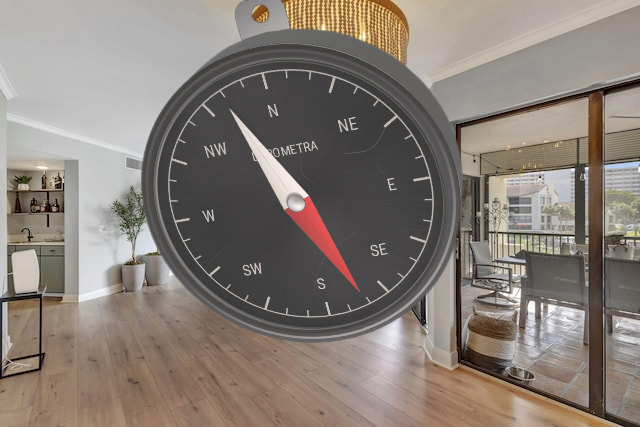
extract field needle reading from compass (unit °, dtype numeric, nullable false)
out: 160 °
